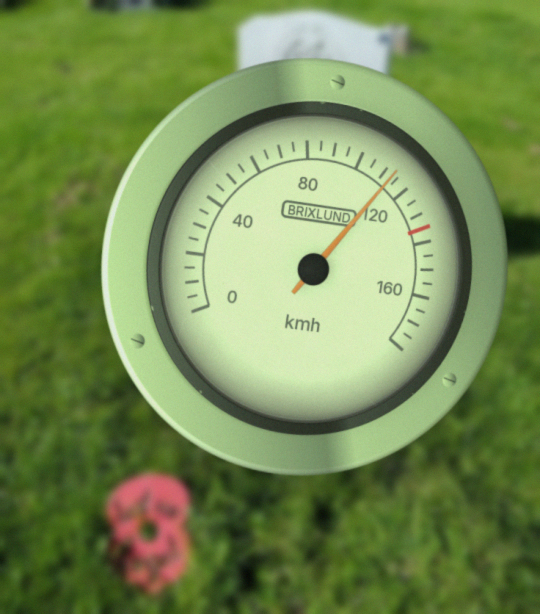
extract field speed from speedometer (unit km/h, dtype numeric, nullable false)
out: 112.5 km/h
